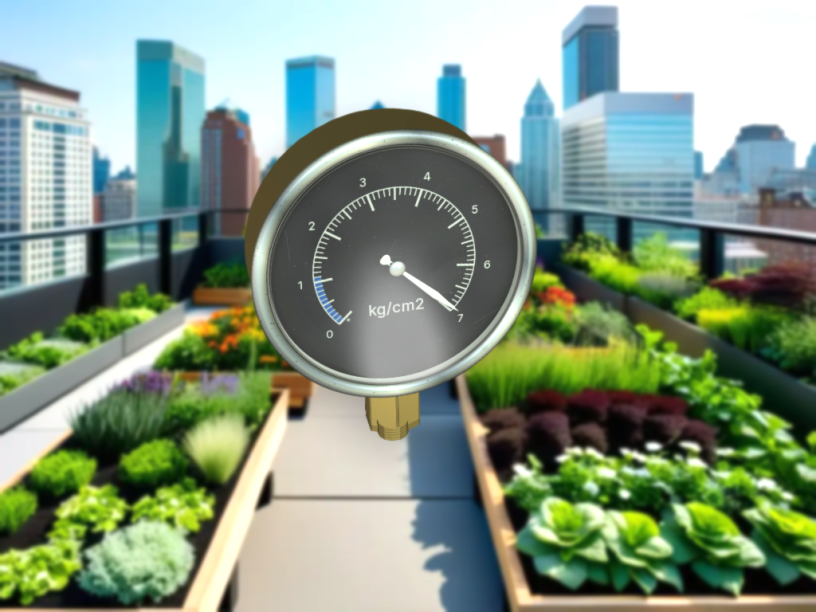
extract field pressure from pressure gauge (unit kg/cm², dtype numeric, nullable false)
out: 6.9 kg/cm²
